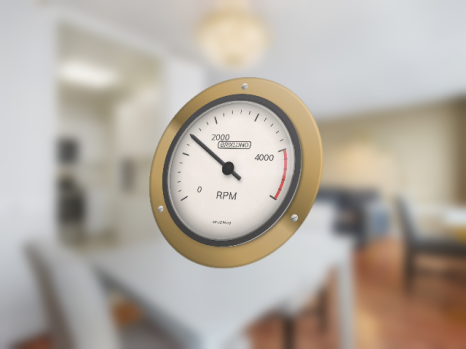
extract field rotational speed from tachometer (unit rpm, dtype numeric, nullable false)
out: 1400 rpm
